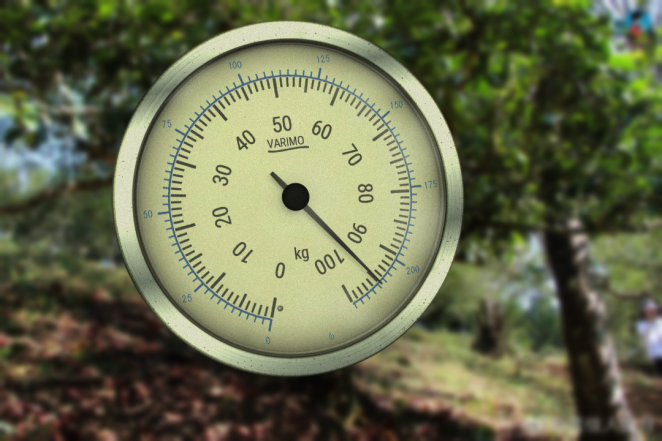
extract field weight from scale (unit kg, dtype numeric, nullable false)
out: 95 kg
